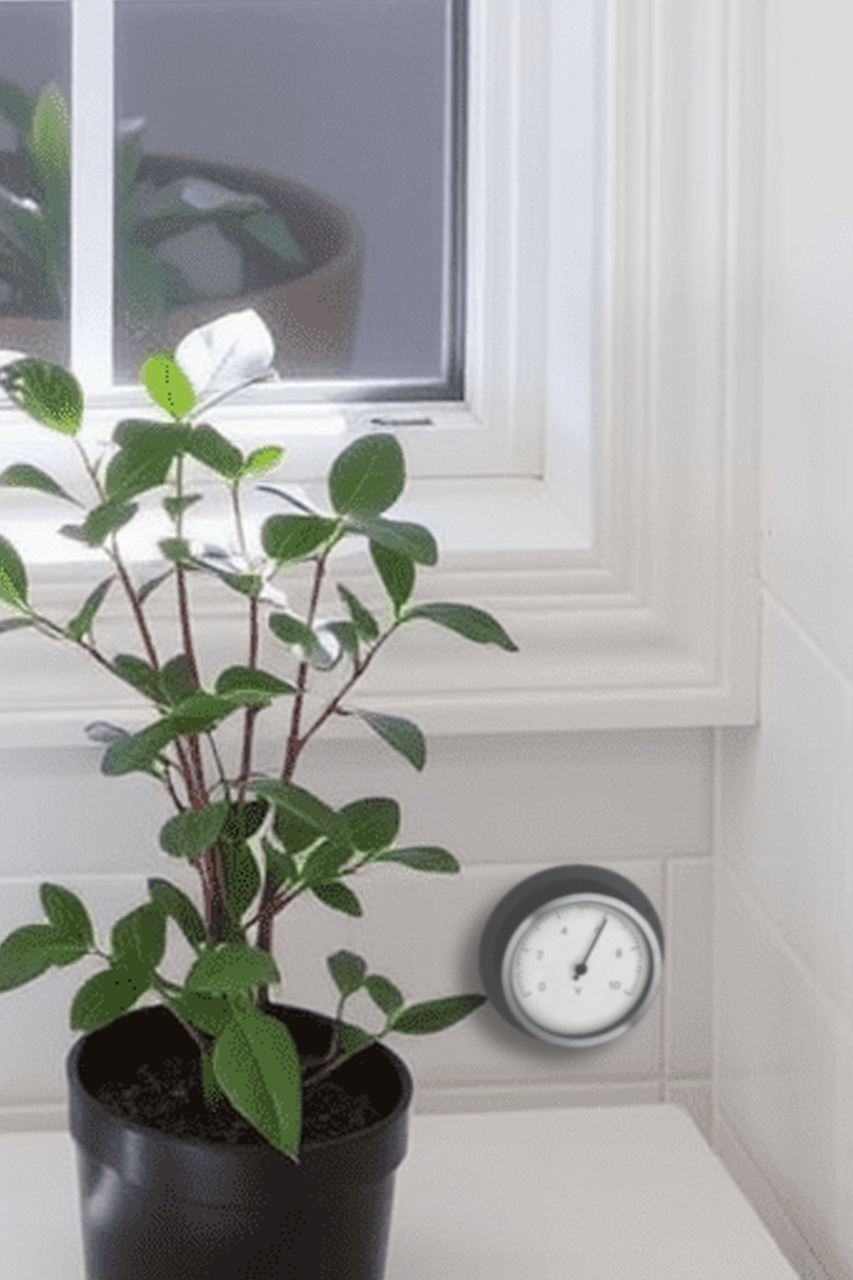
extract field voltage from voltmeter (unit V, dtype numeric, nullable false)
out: 6 V
